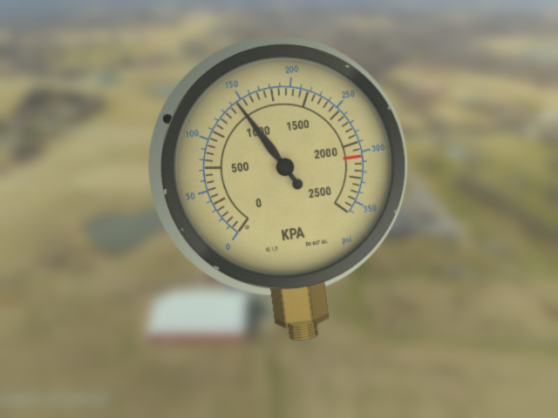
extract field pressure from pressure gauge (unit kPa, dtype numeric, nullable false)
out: 1000 kPa
